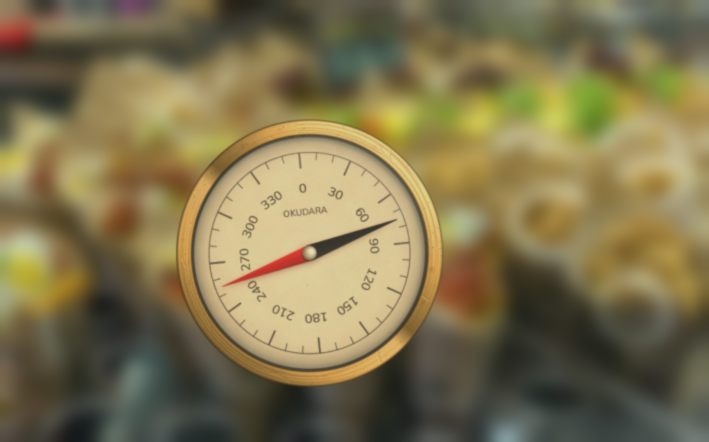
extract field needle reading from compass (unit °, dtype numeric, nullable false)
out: 255 °
